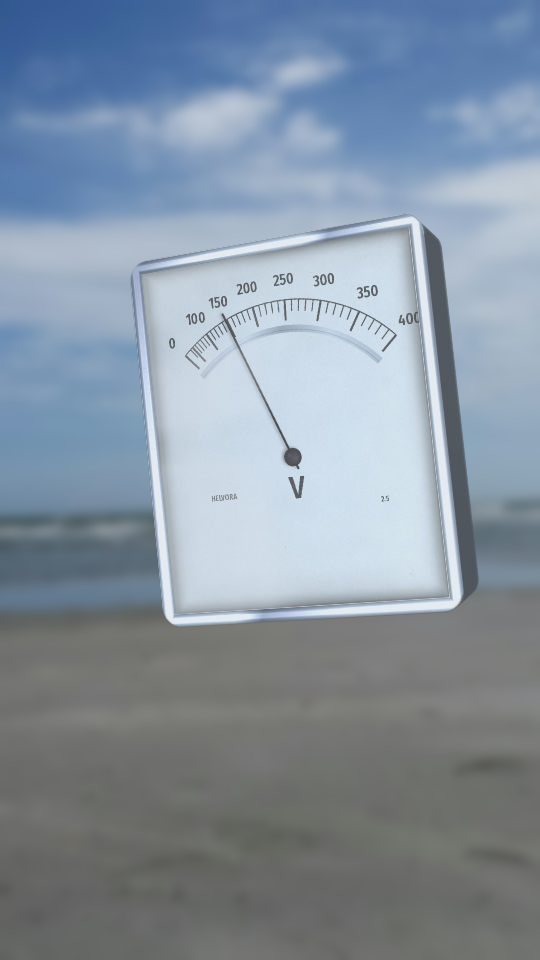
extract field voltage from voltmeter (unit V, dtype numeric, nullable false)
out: 150 V
